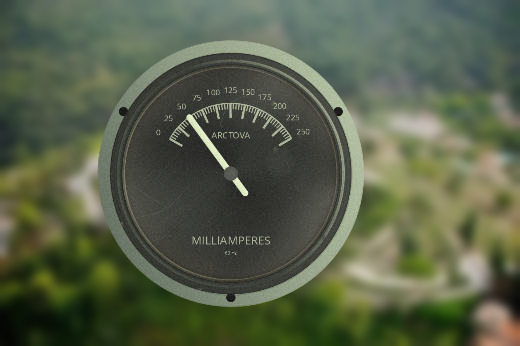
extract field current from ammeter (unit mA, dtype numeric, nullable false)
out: 50 mA
